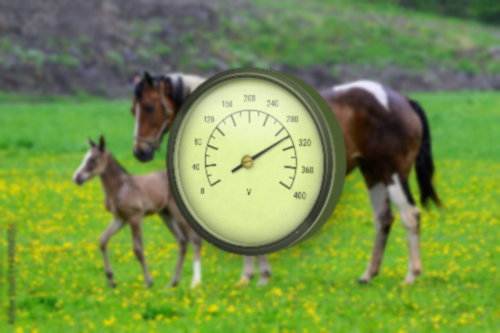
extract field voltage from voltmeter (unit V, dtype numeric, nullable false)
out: 300 V
